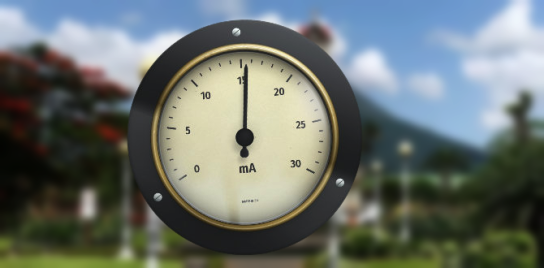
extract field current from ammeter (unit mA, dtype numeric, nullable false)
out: 15.5 mA
